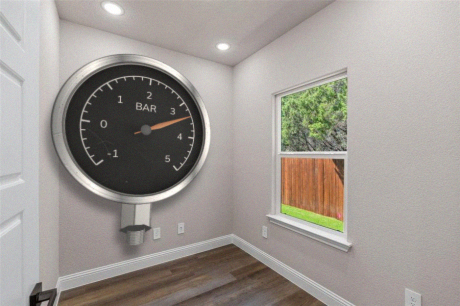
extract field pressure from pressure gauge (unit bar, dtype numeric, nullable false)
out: 3.4 bar
